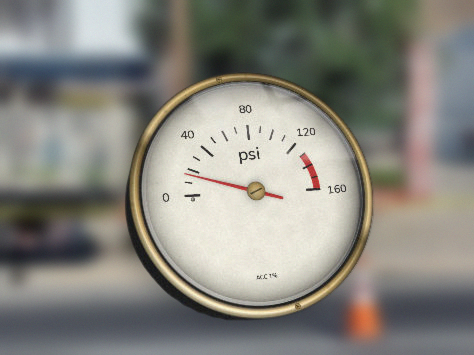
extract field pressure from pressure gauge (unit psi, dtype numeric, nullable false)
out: 15 psi
